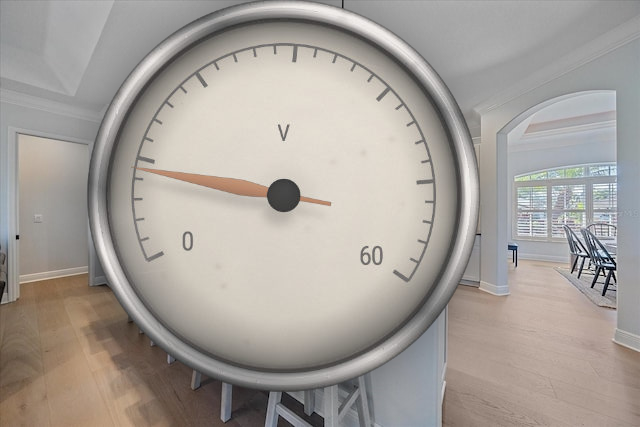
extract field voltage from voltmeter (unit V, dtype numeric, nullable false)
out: 9 V
